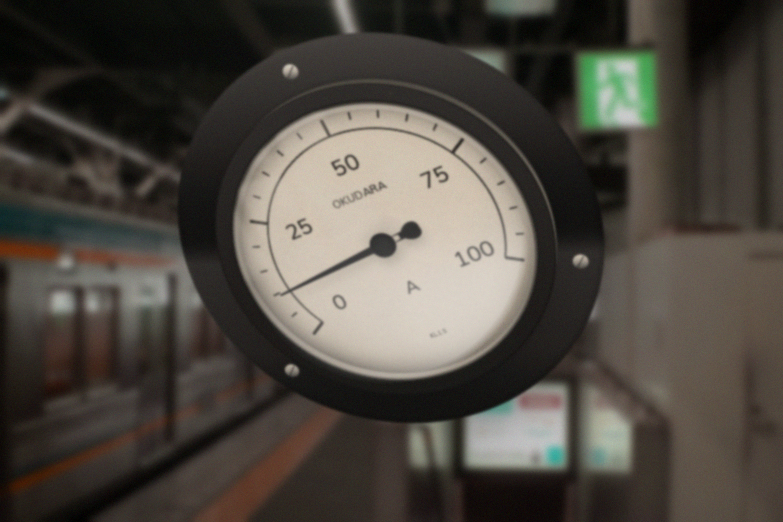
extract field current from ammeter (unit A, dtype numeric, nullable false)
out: 10 A
